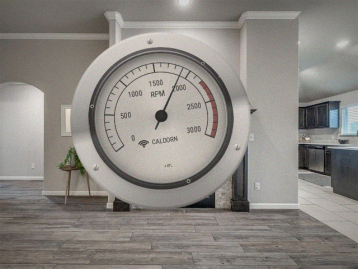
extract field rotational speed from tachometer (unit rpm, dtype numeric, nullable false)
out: 1900 rpm
